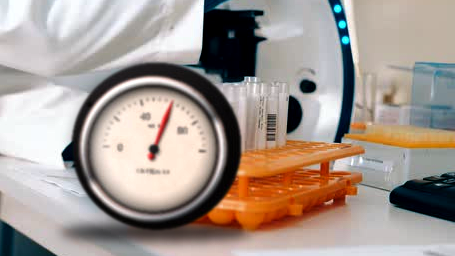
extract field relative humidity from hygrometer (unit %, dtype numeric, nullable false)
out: 60 %
